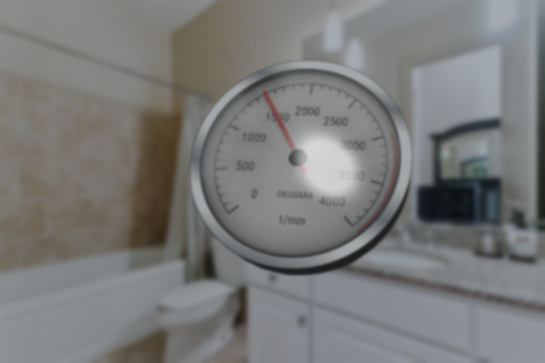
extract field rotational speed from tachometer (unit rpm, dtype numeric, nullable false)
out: 1500 rpm
